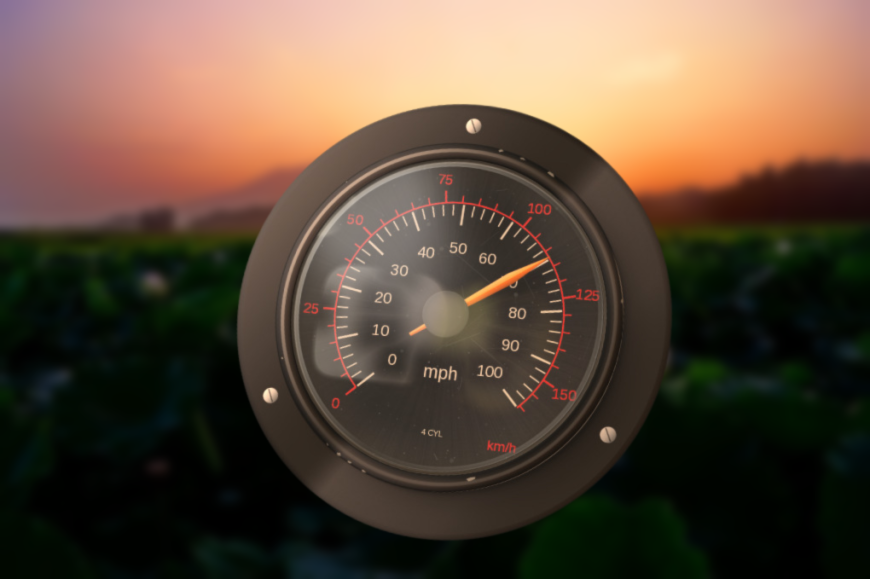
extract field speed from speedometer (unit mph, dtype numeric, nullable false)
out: 70 mph
